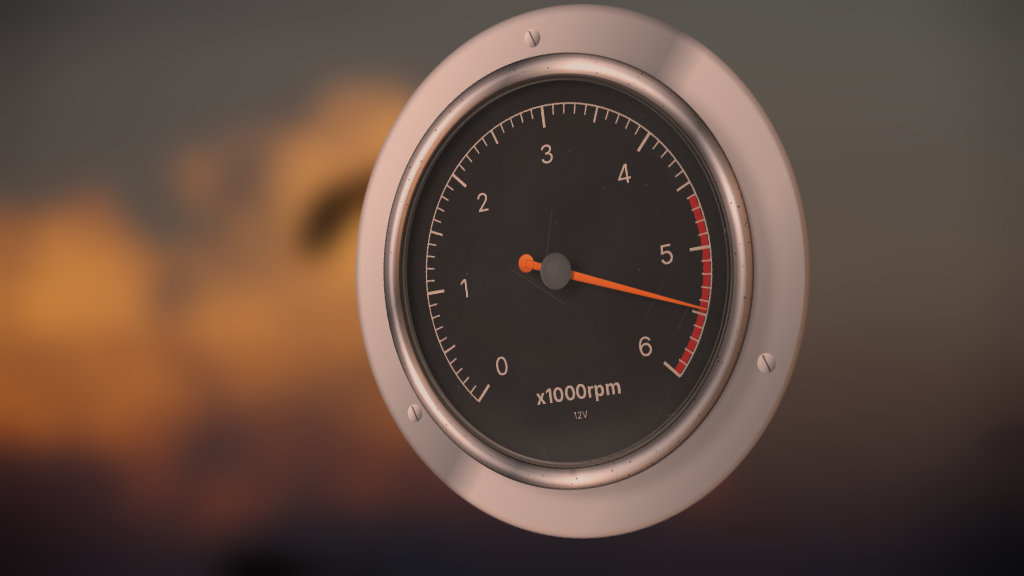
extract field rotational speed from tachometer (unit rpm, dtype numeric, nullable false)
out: 5450 rpm
